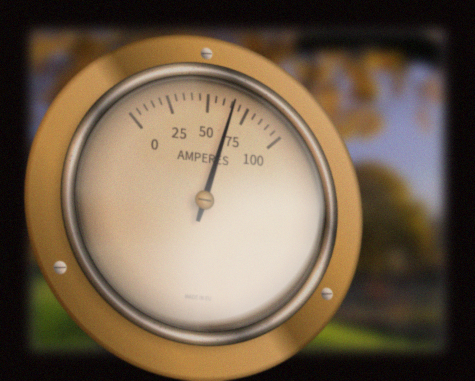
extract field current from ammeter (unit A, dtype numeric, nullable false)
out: 65 A
